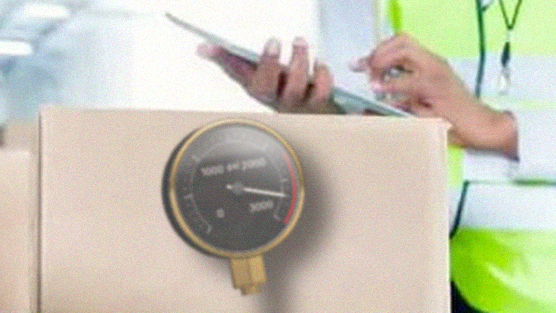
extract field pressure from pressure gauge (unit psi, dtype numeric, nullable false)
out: 2700 psi
